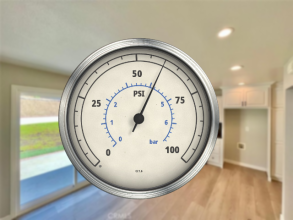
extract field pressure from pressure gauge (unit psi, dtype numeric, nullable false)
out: 60 psi
